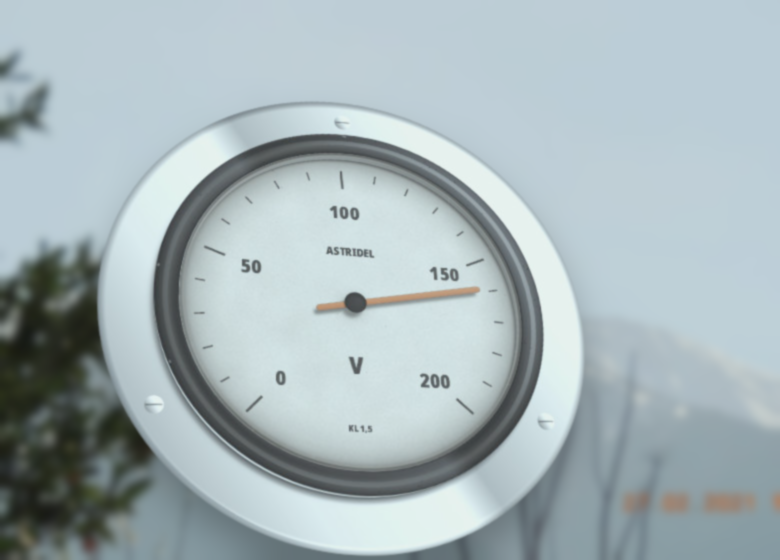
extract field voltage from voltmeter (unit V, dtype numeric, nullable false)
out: 160 V
